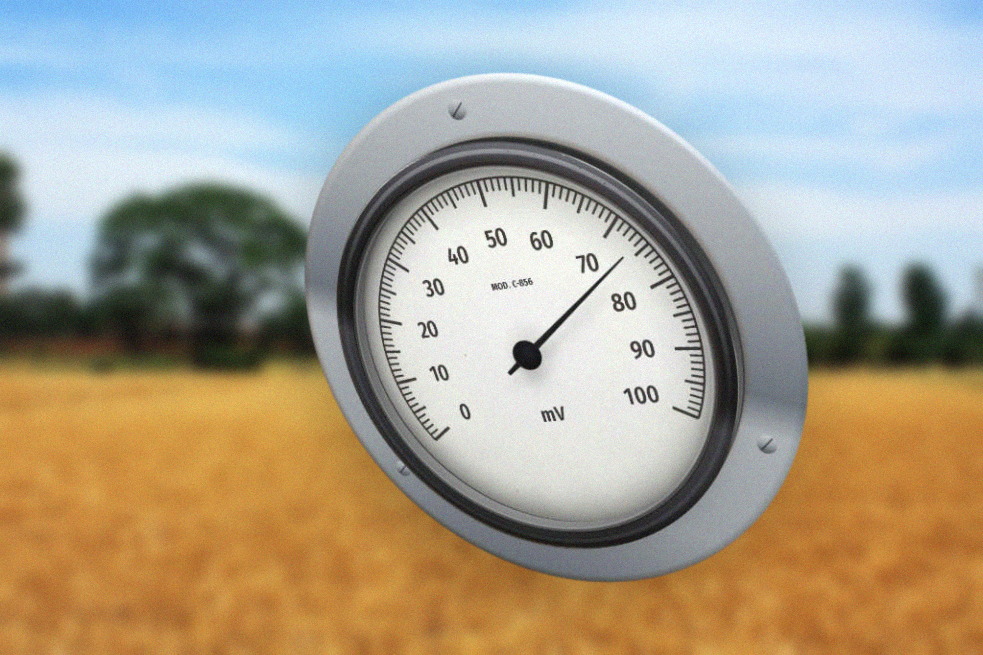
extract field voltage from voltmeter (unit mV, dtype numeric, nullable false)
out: 74 mV
